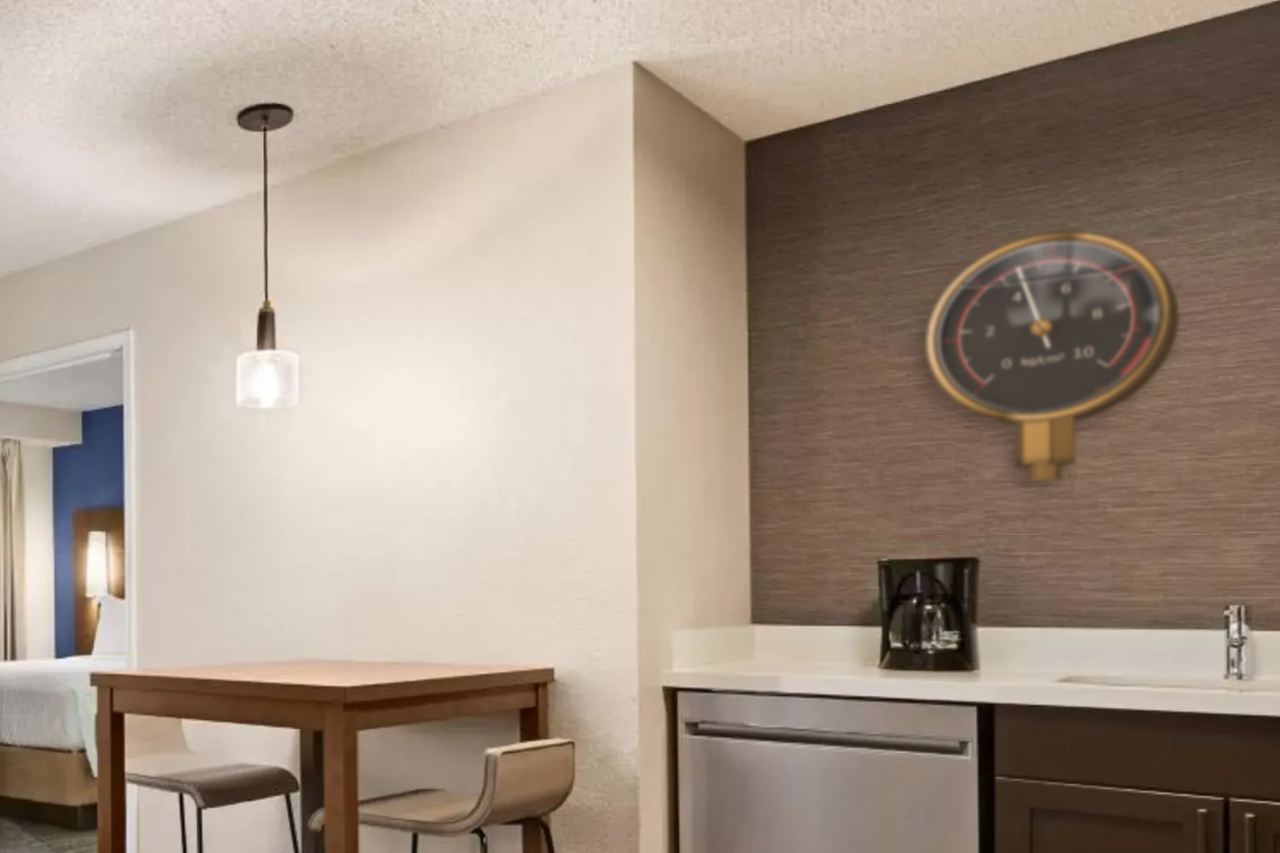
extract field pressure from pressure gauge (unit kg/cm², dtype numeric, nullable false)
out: 4.5 kg/cm²
